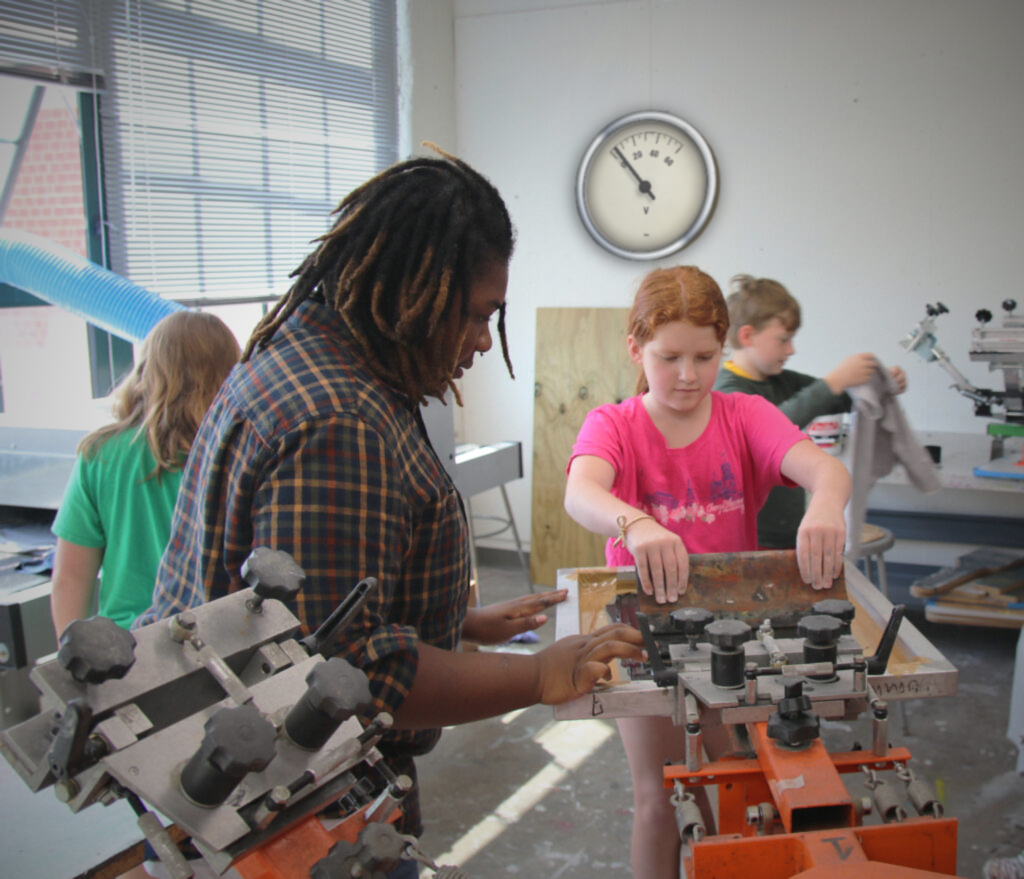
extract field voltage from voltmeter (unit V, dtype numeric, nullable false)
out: 5 V
